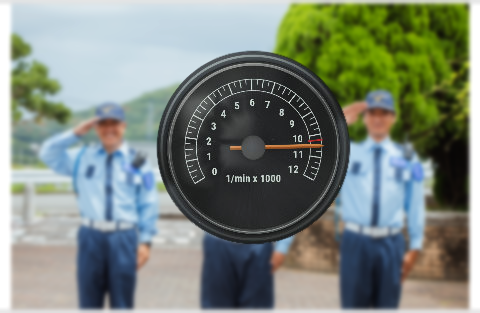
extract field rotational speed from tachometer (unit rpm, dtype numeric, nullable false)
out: 10500 rpm
